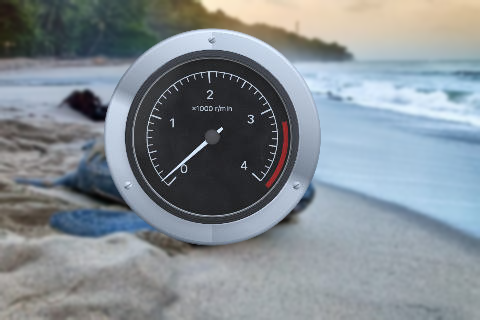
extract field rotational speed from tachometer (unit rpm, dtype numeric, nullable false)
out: 100 rpm
